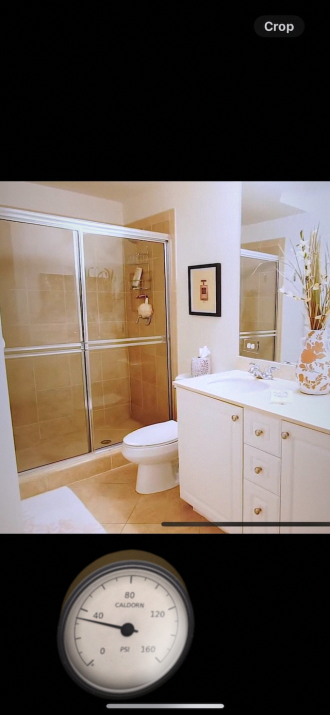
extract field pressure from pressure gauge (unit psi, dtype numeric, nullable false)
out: 35 psi
